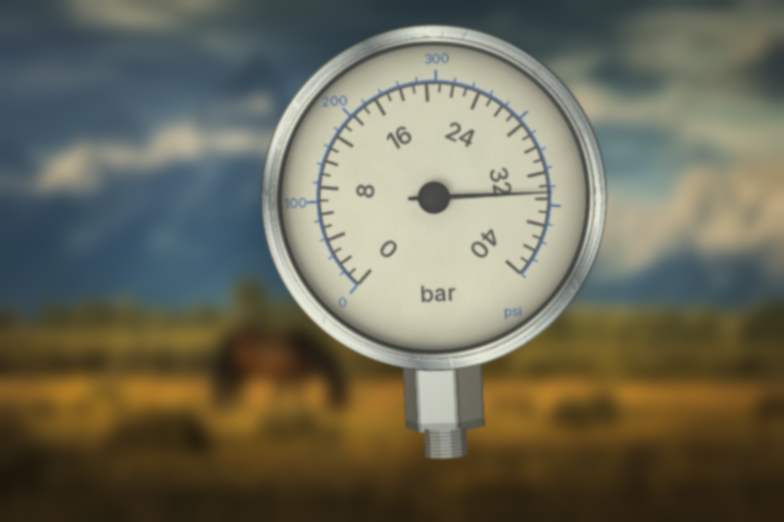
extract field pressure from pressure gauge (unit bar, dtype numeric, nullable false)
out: 33.5 bar
